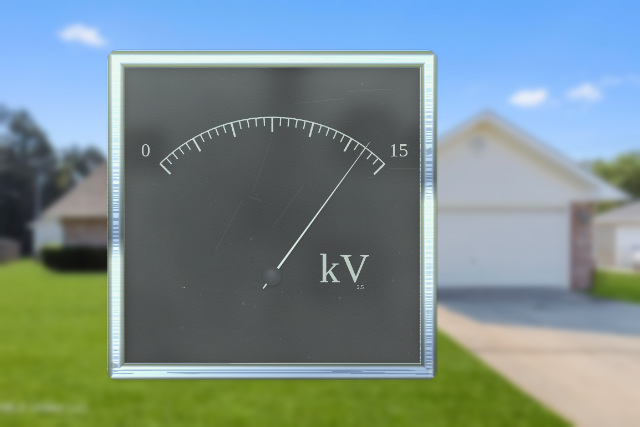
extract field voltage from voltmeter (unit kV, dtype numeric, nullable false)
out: 13.5 kV
